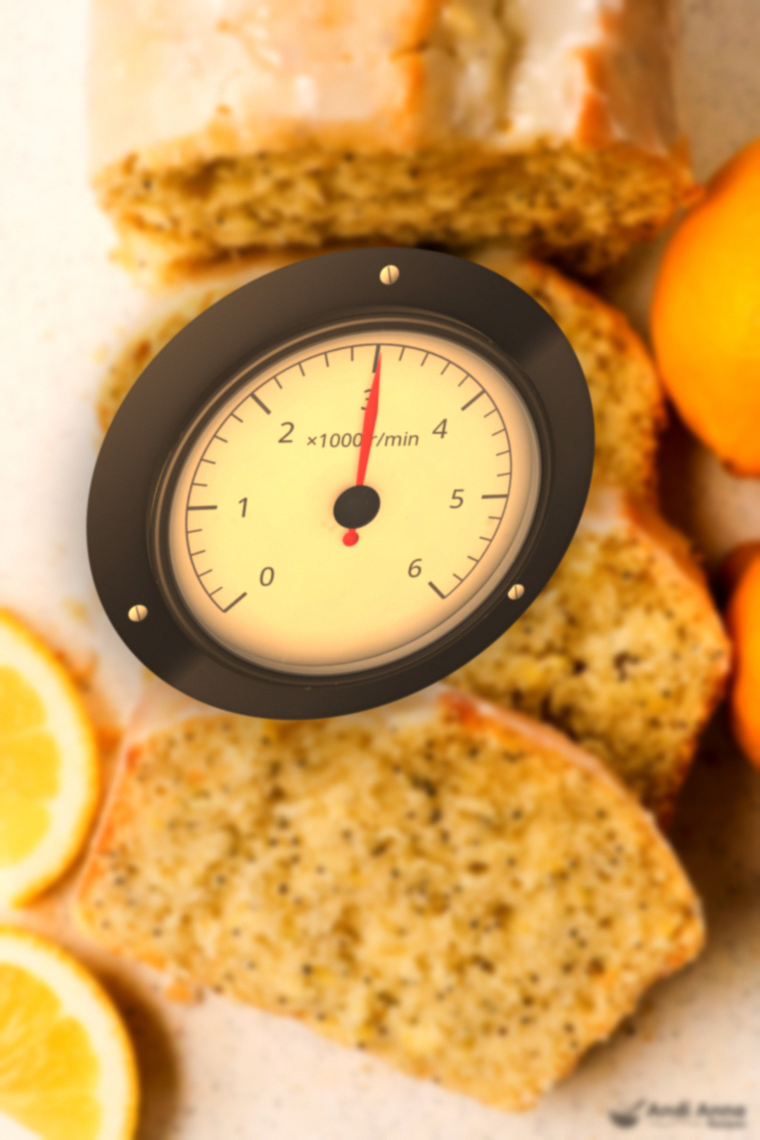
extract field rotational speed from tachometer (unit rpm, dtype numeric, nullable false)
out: 3000 rpm
